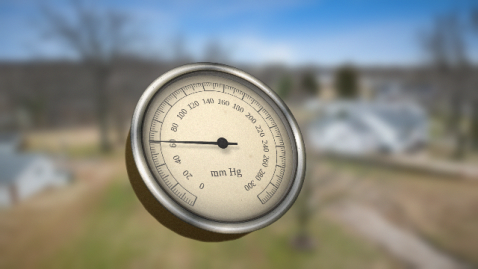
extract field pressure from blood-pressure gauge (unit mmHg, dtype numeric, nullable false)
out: 60 mmHg
